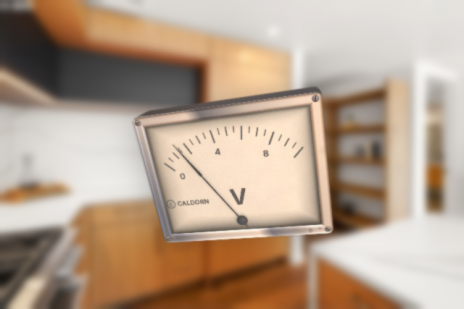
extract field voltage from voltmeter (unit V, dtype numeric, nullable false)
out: 1.5 V
